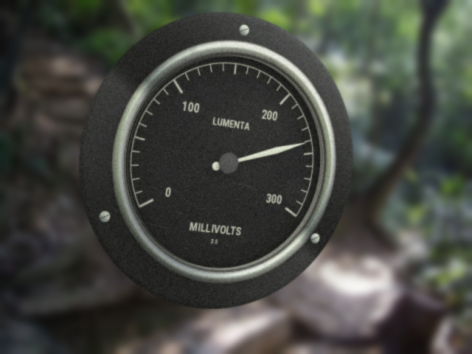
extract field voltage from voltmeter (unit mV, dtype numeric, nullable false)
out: 240 mV
